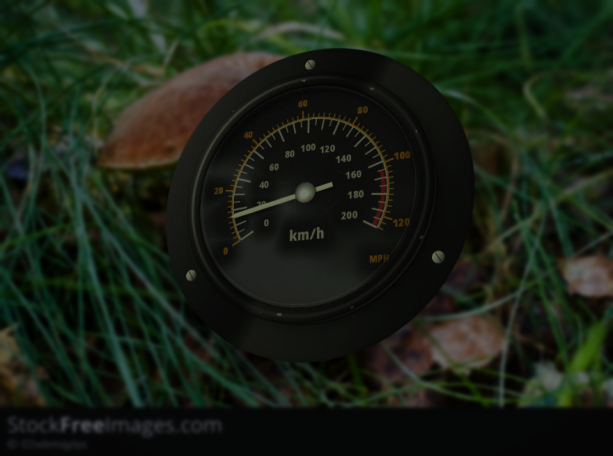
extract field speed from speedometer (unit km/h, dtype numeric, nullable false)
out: 15 km/h
